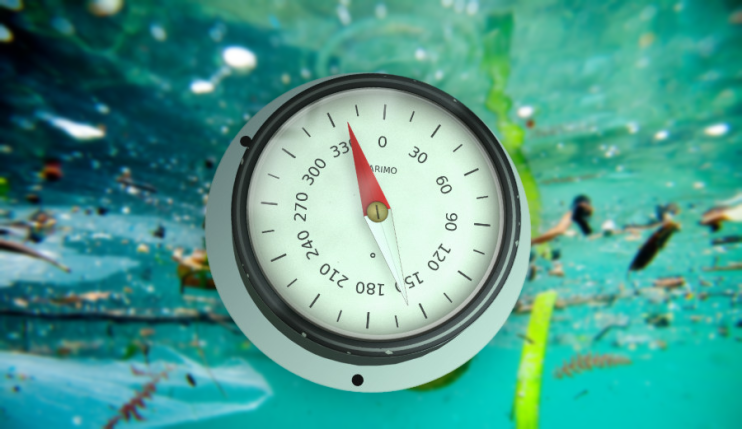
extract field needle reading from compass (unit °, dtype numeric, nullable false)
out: 337.5 °
